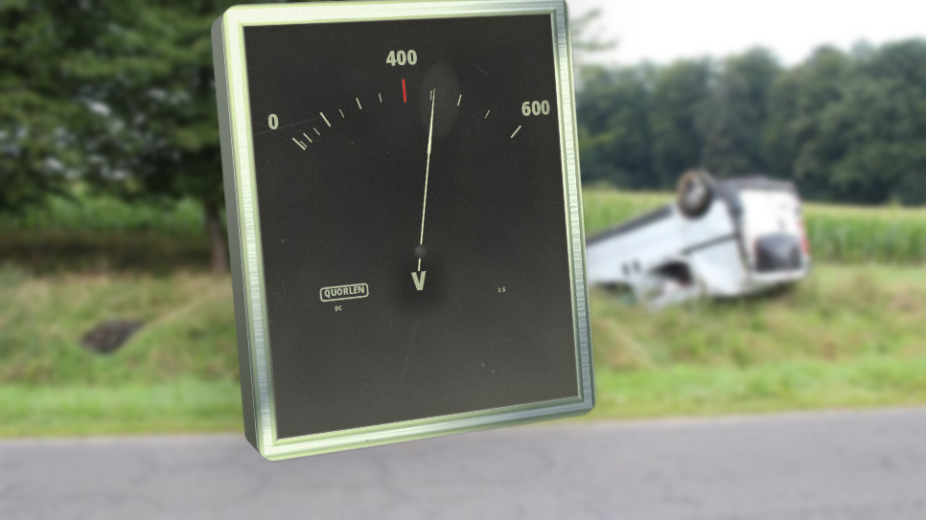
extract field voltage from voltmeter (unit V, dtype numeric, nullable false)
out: 450 V
